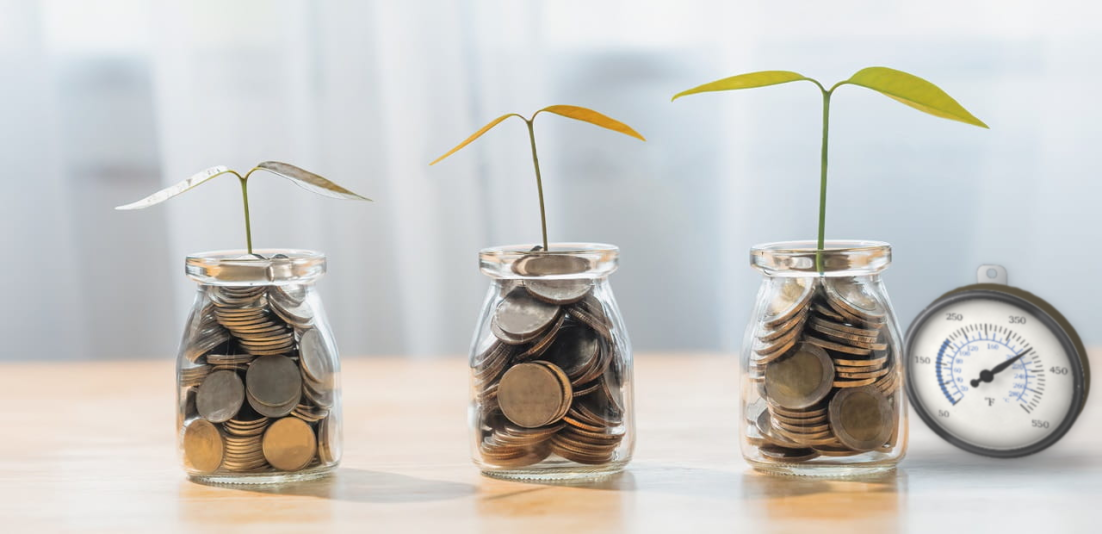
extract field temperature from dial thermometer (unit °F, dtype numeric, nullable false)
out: 400 °F
